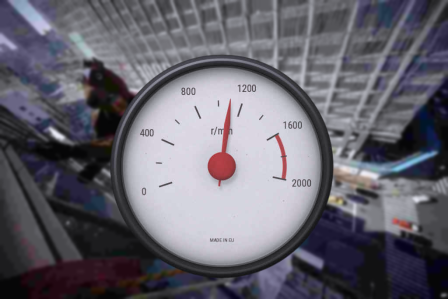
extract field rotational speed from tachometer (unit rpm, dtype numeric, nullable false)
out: 1100 rpm
